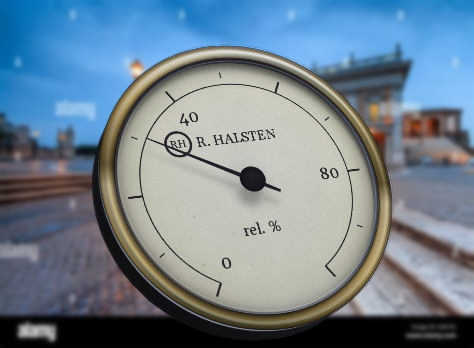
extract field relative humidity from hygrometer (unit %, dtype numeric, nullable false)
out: 30 %
